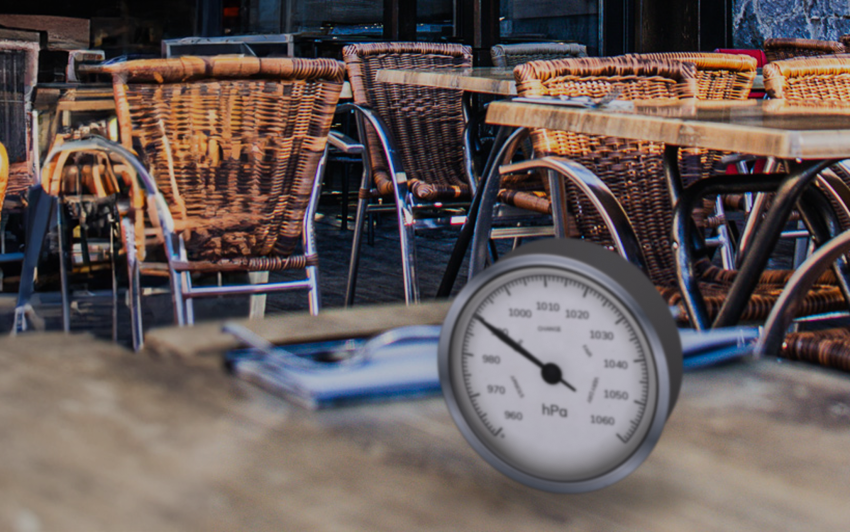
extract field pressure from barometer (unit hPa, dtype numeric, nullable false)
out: 990 hPa
